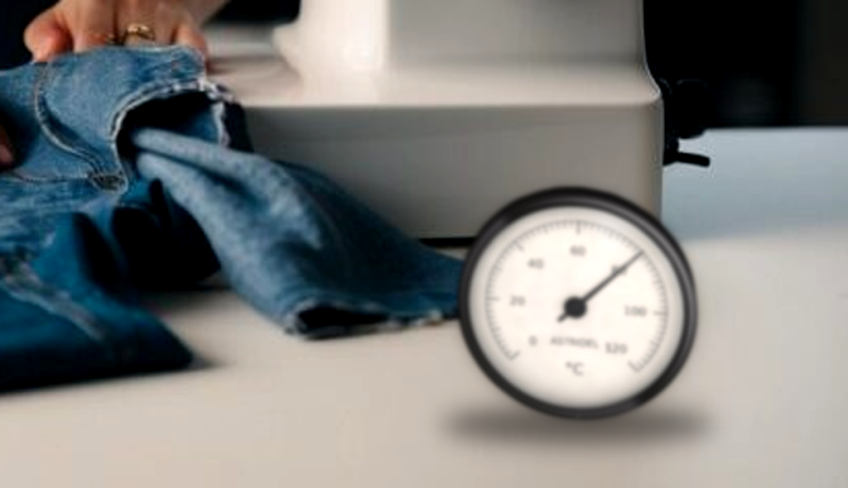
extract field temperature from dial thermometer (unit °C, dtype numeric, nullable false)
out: 80 °C
